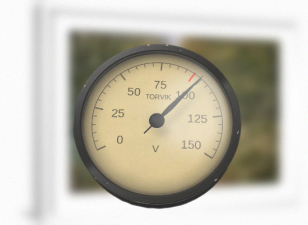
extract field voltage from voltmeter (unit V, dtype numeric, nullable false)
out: 100 V
